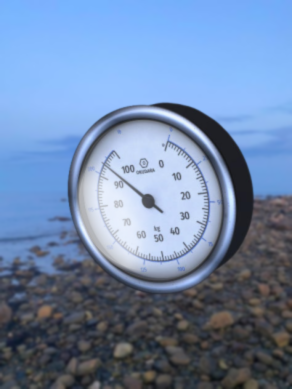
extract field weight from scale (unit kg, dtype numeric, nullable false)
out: 95 kg
